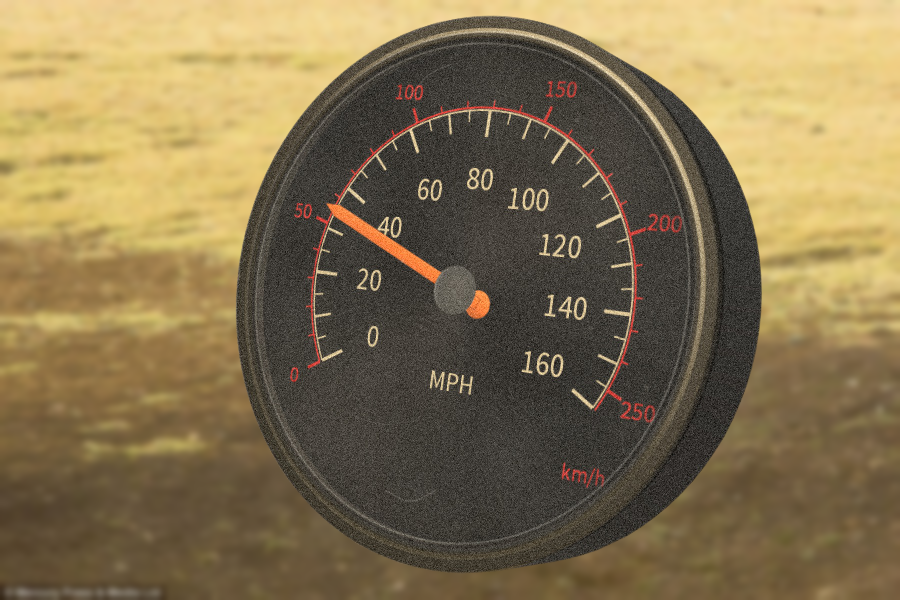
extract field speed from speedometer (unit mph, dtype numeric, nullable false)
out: 35 mph
